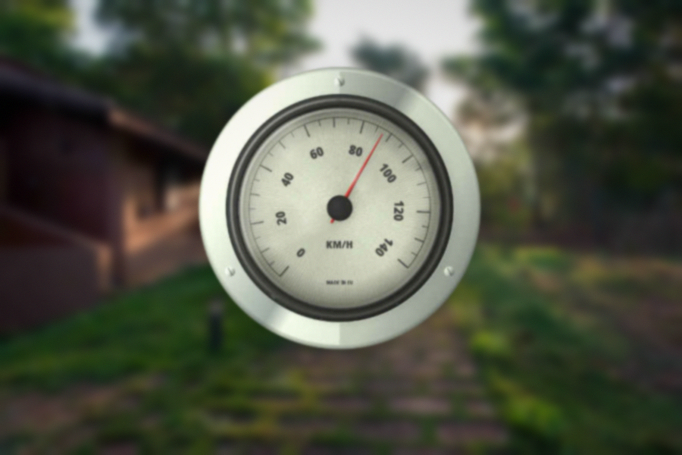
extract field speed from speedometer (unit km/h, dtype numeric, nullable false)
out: 87.5 km/h
